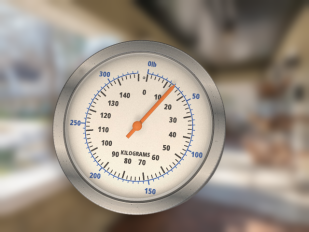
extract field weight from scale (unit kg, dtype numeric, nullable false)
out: 14 kg
